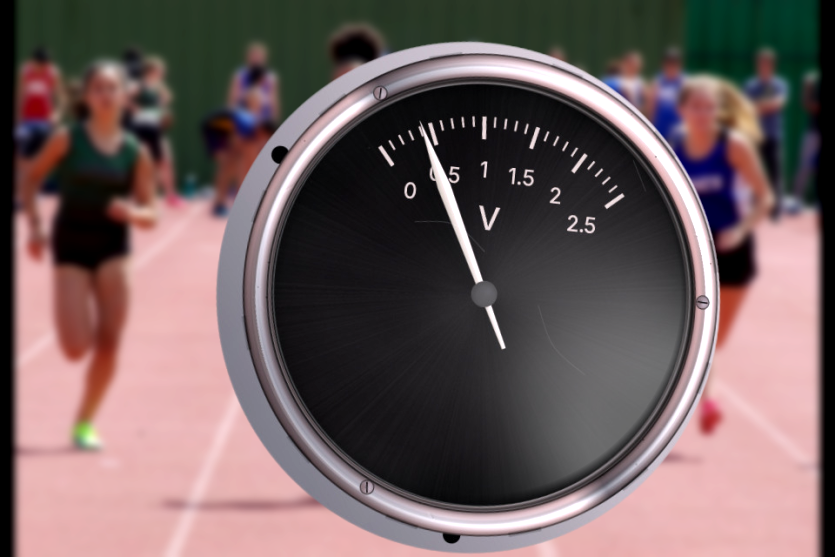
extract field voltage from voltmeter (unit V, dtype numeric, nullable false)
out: 0.4 V
